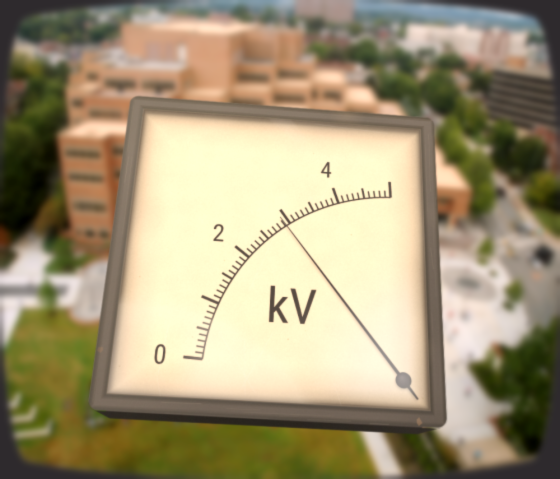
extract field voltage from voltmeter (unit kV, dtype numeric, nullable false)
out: 2.9 kV
